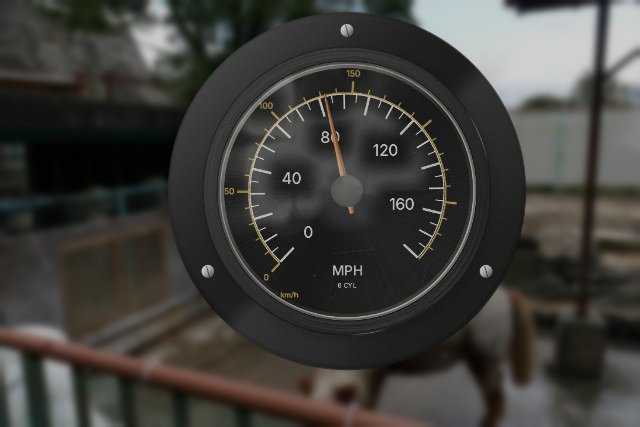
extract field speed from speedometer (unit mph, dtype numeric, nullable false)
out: 82.5 mph
